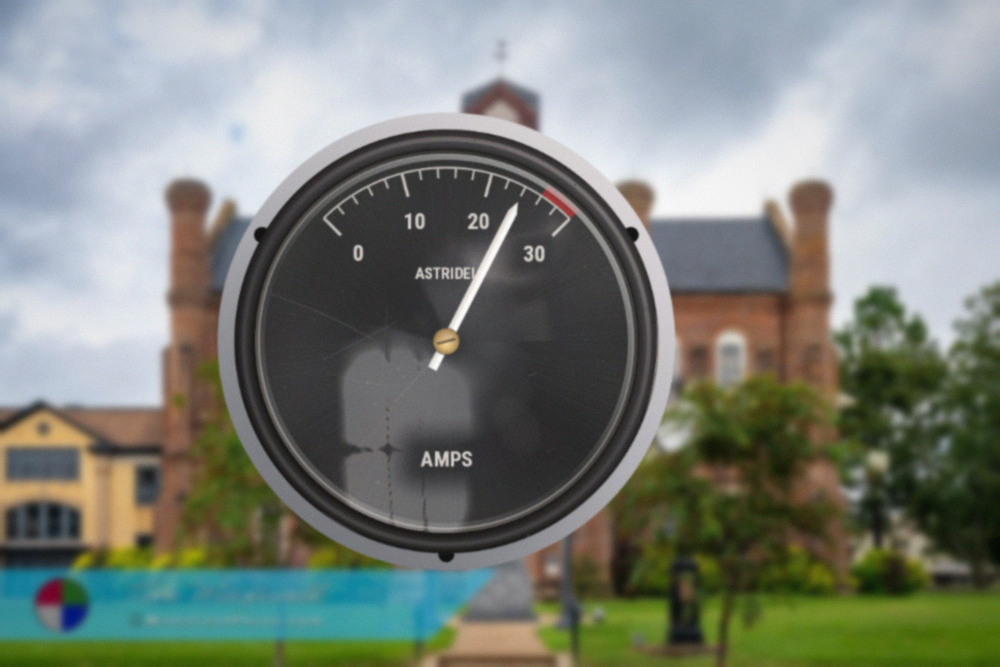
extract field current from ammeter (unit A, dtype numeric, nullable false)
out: 24 A
